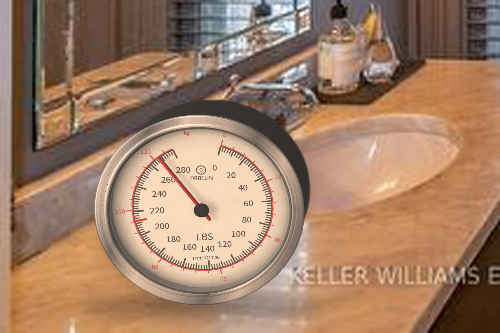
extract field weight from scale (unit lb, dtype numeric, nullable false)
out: 270 lb
